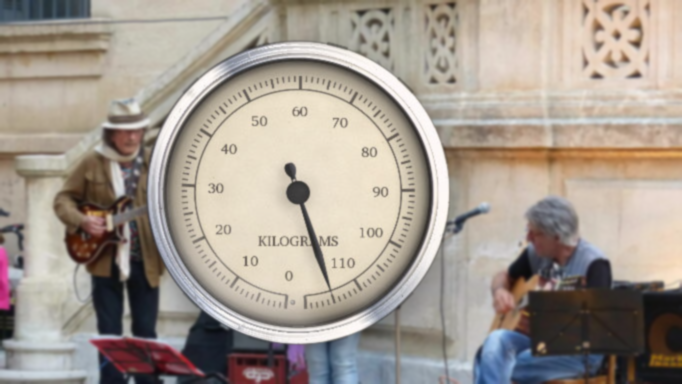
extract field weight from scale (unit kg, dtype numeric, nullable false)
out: 115 kg
